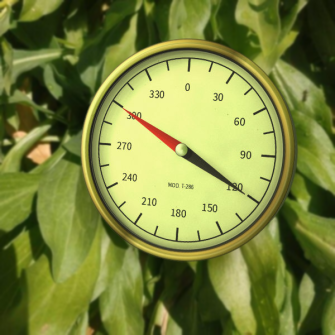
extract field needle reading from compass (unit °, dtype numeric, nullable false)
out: 300 °
